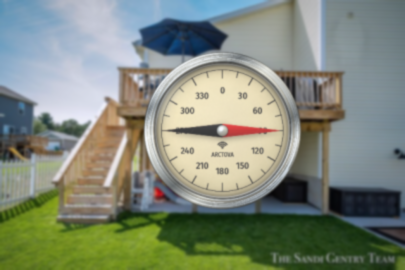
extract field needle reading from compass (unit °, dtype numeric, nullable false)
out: 90 °
